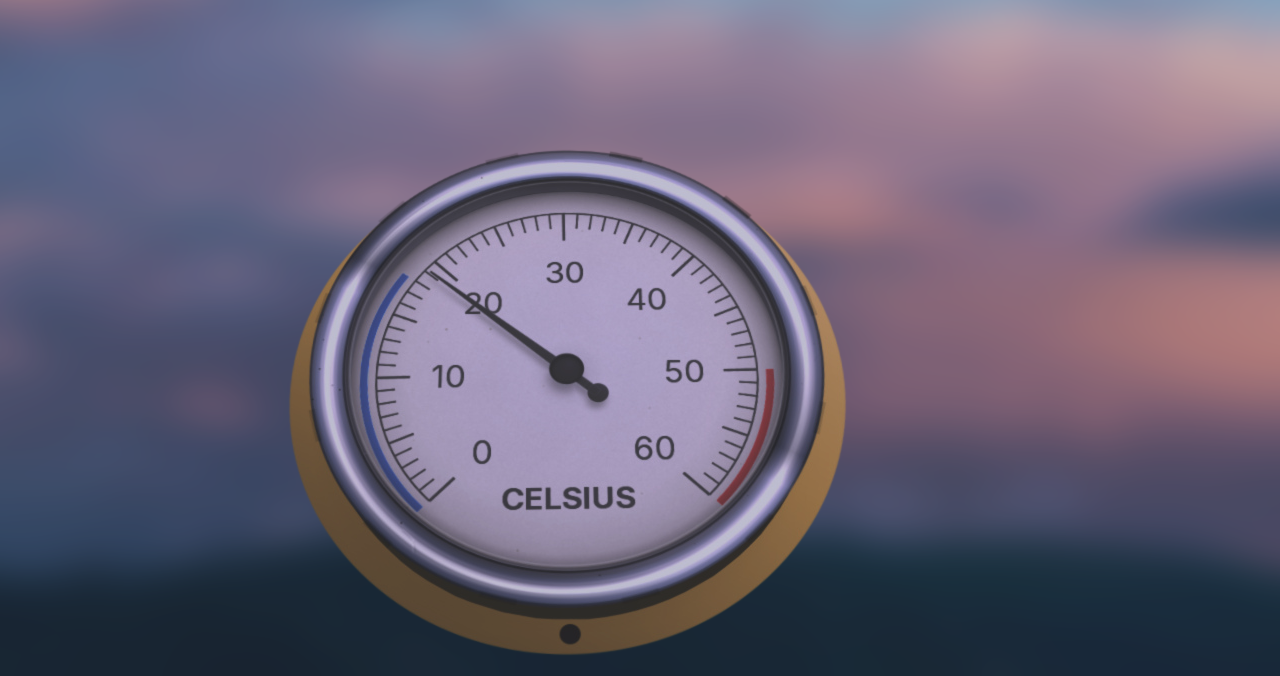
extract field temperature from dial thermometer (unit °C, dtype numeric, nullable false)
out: 19 °C
